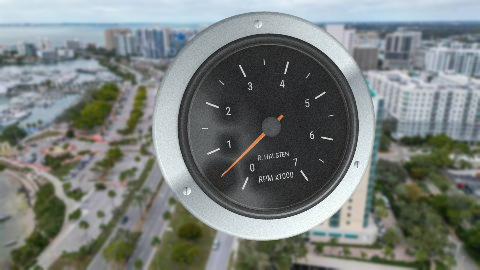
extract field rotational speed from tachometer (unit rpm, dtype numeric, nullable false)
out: 500 rpm
